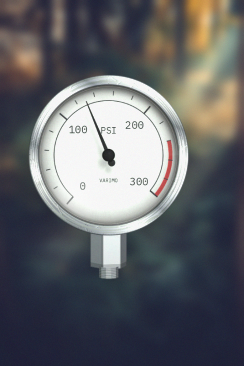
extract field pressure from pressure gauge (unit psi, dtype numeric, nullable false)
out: 130 psi
